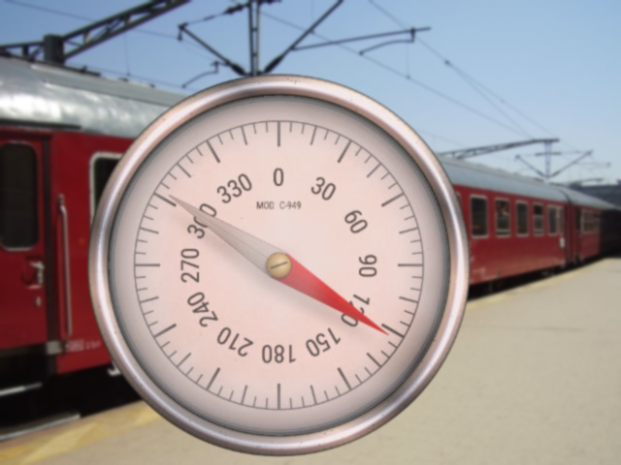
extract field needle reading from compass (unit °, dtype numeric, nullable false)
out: 122.5 °
